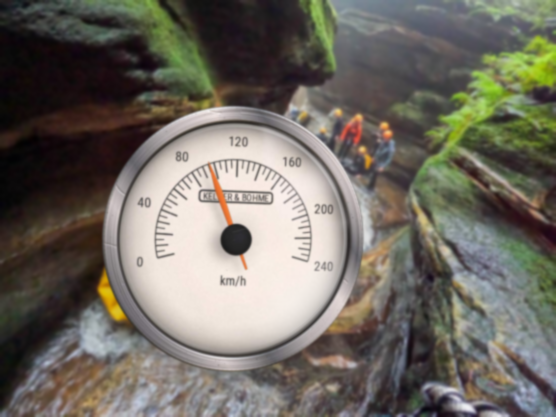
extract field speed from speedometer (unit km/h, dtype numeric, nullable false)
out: 95 km/h
